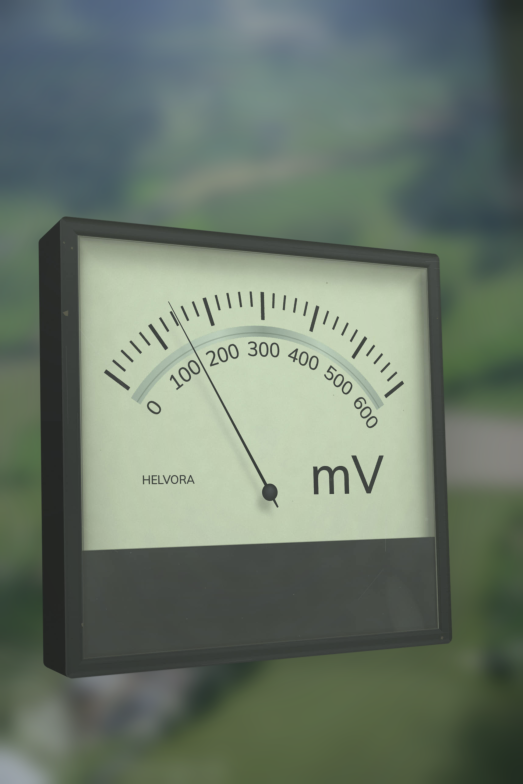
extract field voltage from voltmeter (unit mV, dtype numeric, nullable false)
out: 140 mV
